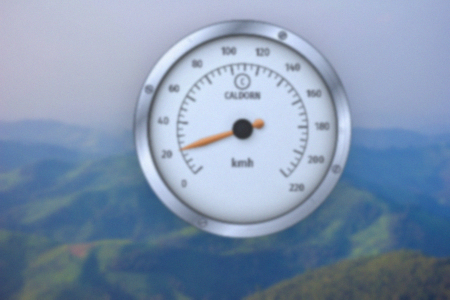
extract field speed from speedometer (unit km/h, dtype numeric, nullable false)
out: 20 km/h
